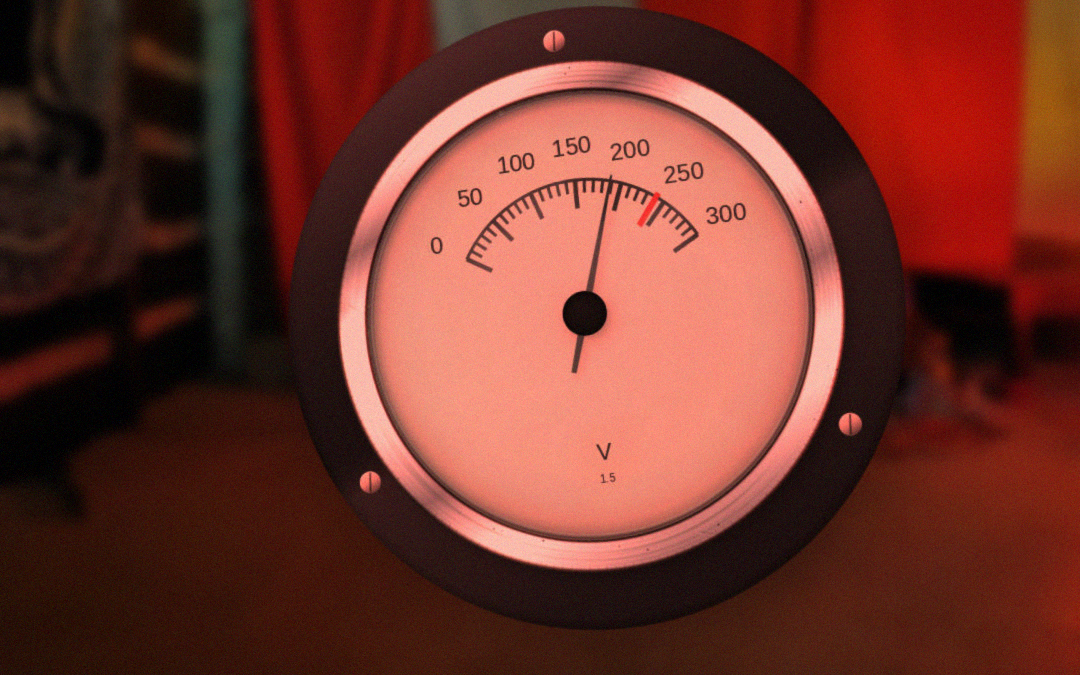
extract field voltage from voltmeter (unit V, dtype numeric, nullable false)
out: 190 V
